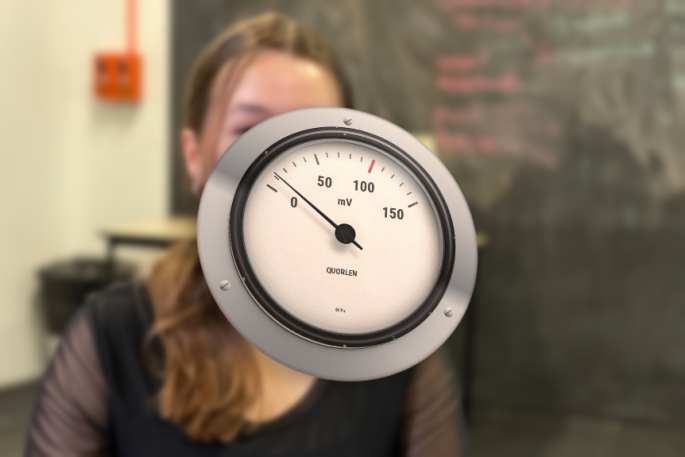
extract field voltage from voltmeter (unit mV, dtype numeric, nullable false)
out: 10 mV
